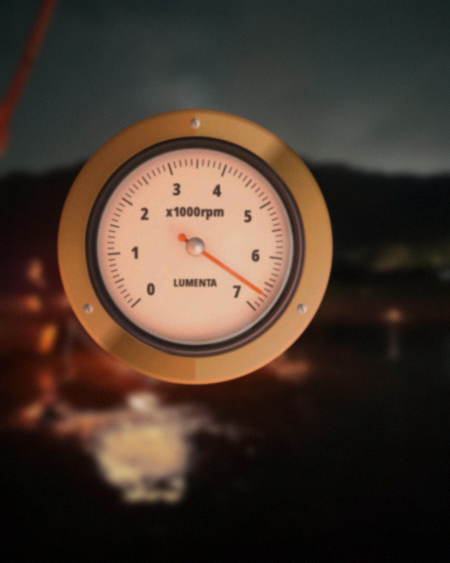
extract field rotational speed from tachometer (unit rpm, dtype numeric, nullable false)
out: 6700 rpm
